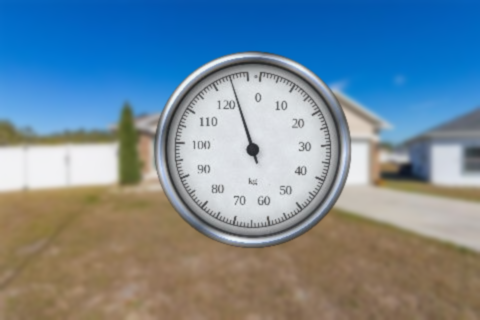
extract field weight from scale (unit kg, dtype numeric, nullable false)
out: 125 kg
